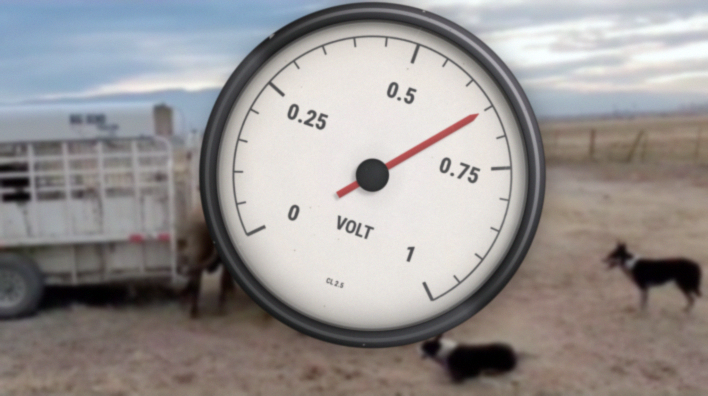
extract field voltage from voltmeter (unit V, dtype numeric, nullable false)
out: 0.65 V
